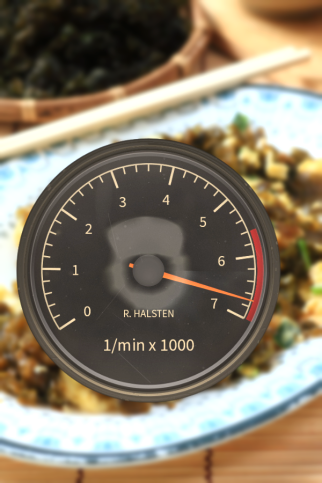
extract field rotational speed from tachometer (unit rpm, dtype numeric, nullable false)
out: 6700 rpm
